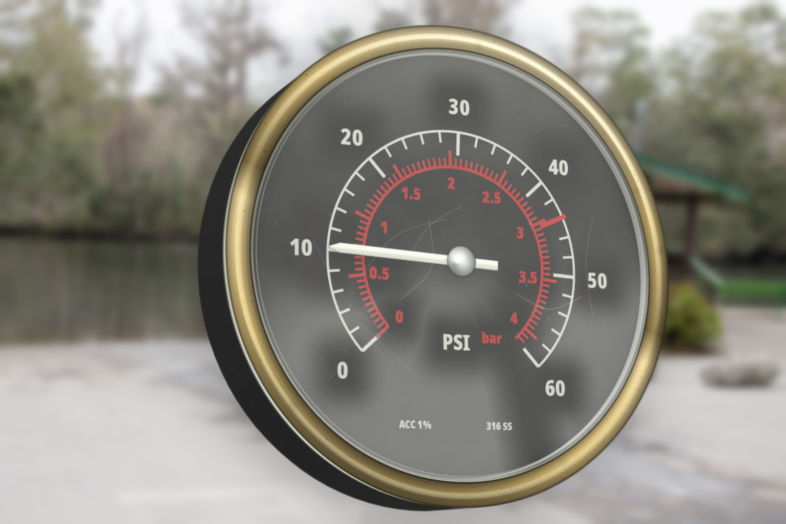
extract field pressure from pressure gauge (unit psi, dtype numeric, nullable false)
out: 10 psi
